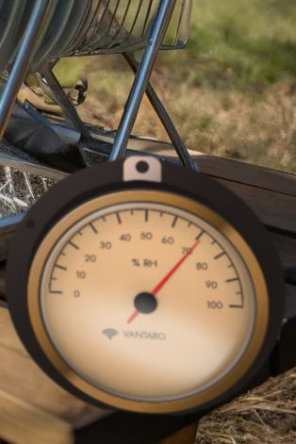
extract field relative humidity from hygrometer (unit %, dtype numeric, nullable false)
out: 70 %
